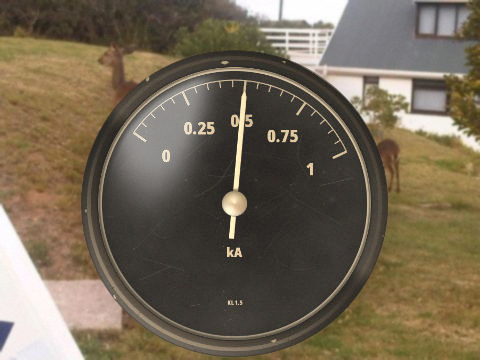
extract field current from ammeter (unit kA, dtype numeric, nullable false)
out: 0.5 kA
